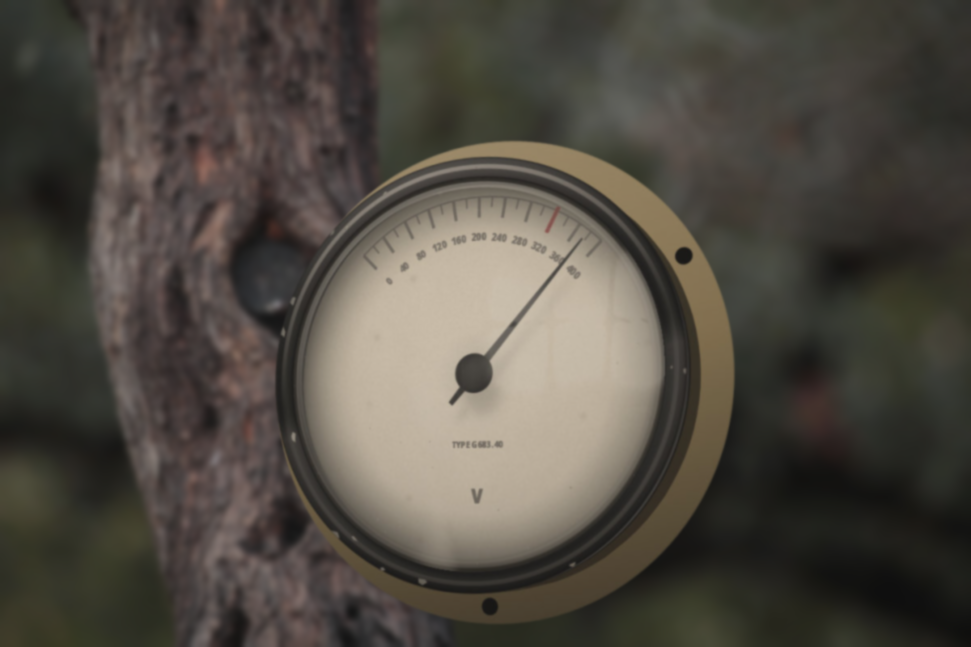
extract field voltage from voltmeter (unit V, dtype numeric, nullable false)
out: 380 V
